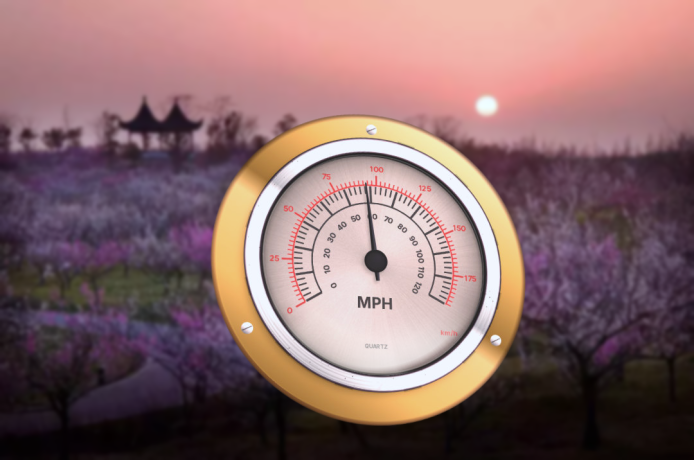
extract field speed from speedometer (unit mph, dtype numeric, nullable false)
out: 58 mph
